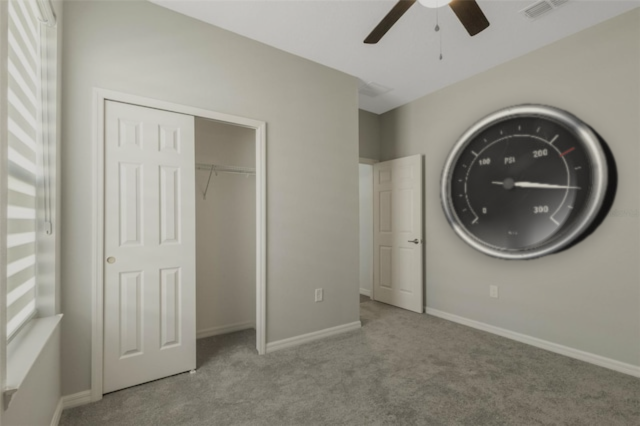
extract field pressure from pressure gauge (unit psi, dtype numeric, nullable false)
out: 260 psi
